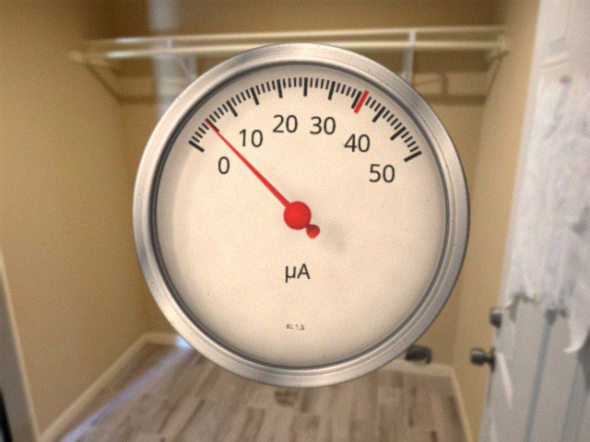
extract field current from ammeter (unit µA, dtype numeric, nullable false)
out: 5 µA
